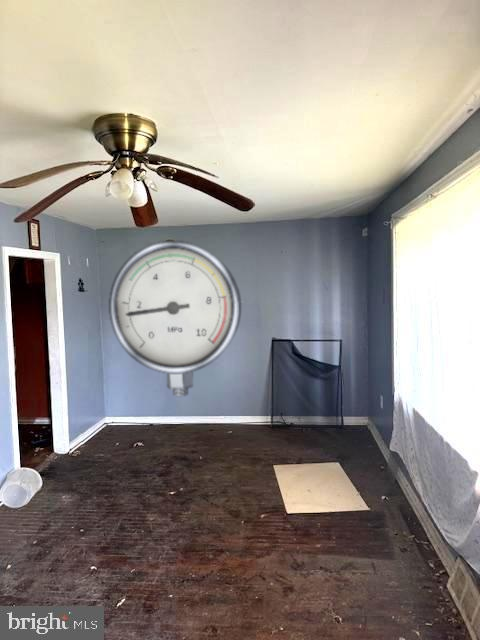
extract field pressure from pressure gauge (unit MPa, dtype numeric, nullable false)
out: 1.5 MPa
